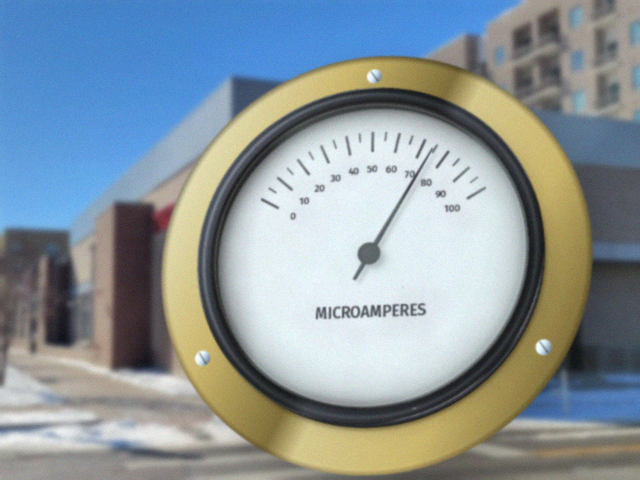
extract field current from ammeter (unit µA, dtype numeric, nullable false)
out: 75 µA
